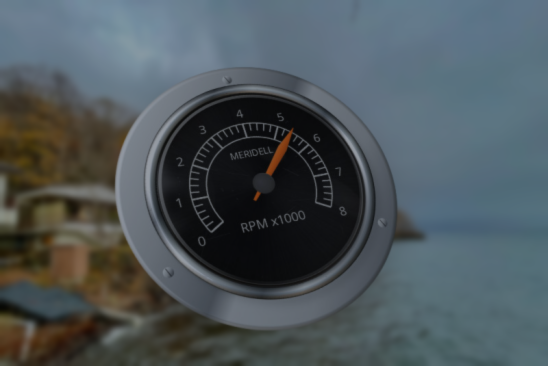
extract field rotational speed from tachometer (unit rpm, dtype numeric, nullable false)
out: 5400 rpm
